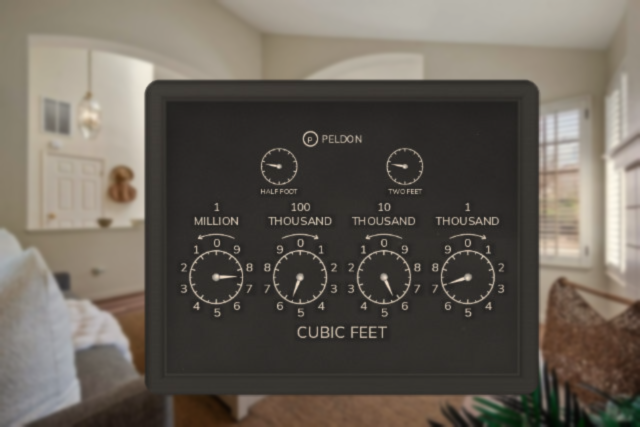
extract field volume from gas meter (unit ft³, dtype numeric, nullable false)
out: 755700 ft³
